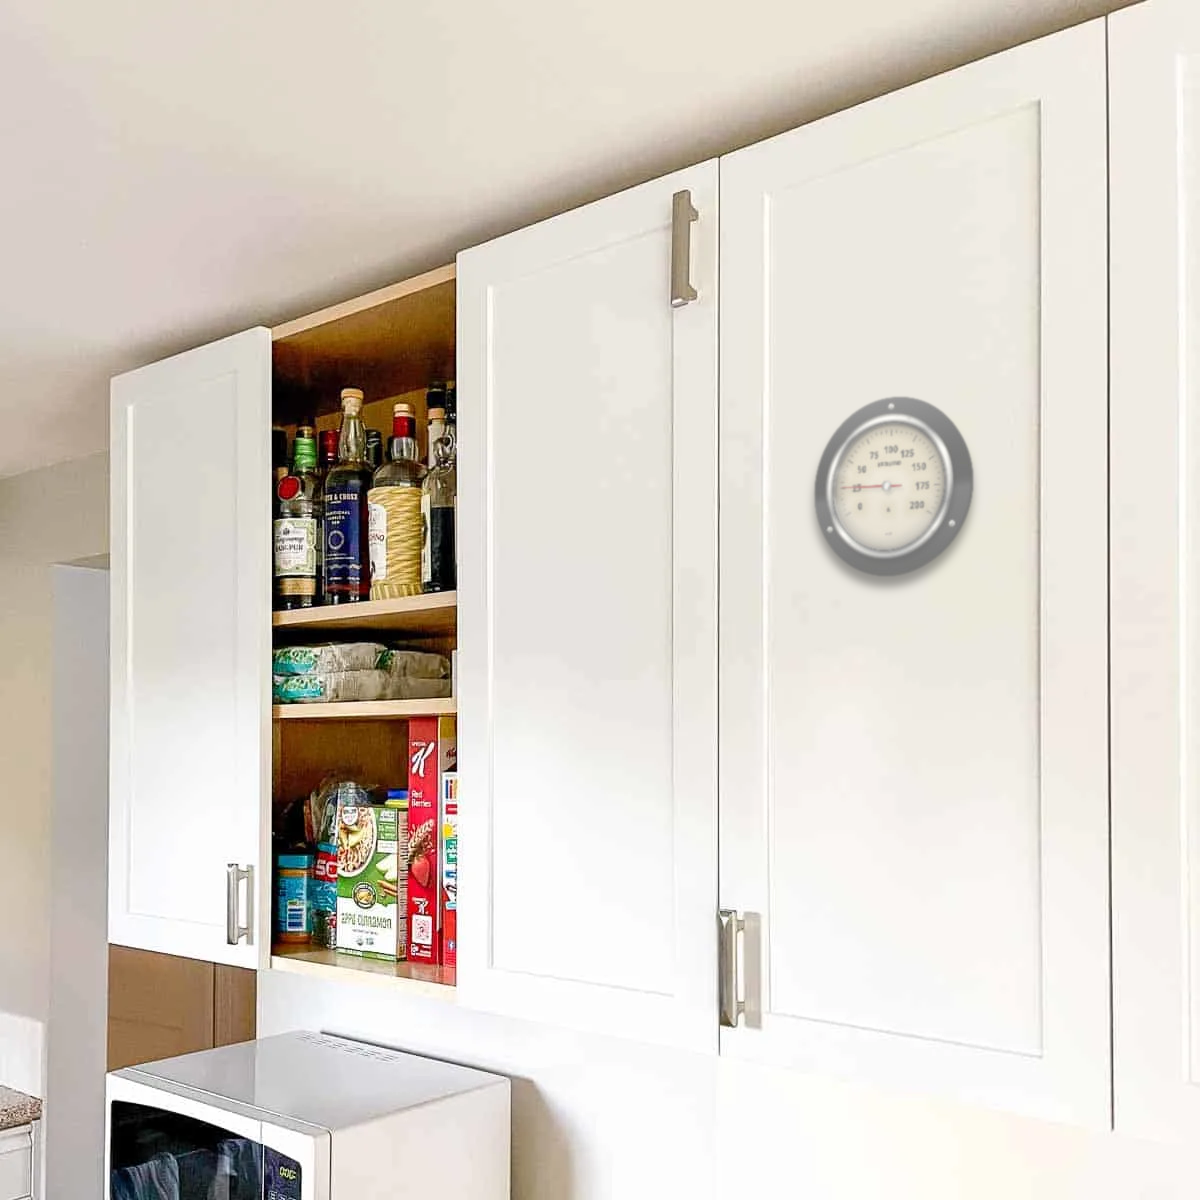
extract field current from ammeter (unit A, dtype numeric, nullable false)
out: 25 A
